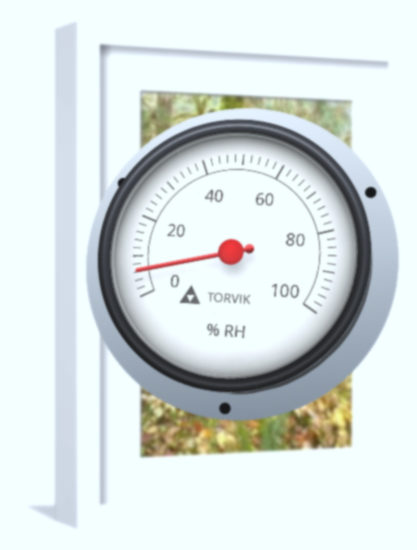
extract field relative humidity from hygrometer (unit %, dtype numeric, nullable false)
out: 6 %
